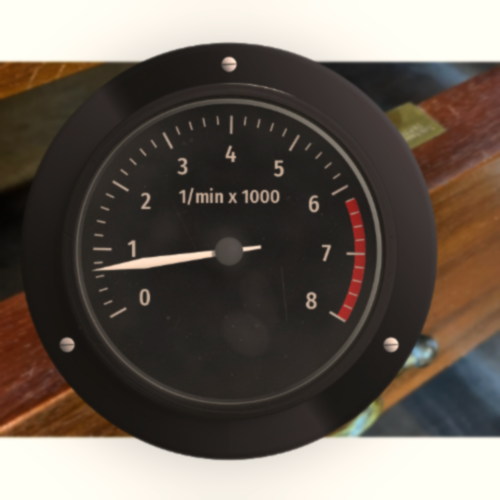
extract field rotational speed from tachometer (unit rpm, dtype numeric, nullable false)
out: 700 rpm
